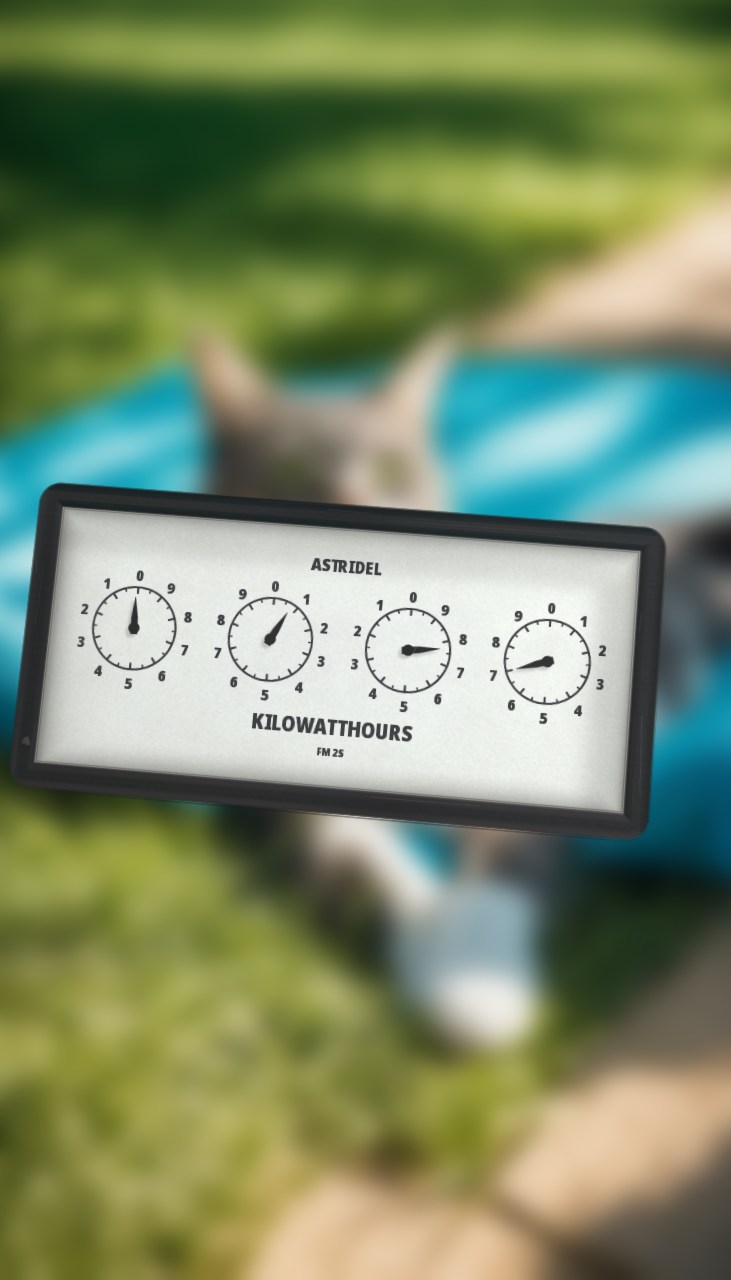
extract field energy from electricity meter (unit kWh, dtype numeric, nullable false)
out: 77 kWh
